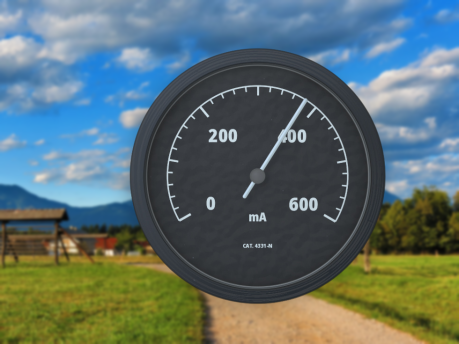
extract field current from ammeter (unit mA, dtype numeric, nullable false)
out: 380 mA
